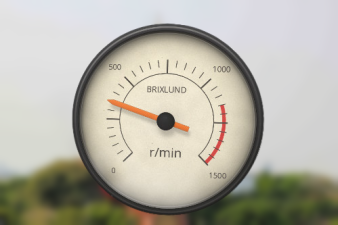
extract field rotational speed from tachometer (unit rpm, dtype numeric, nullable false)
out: 350 rpm
